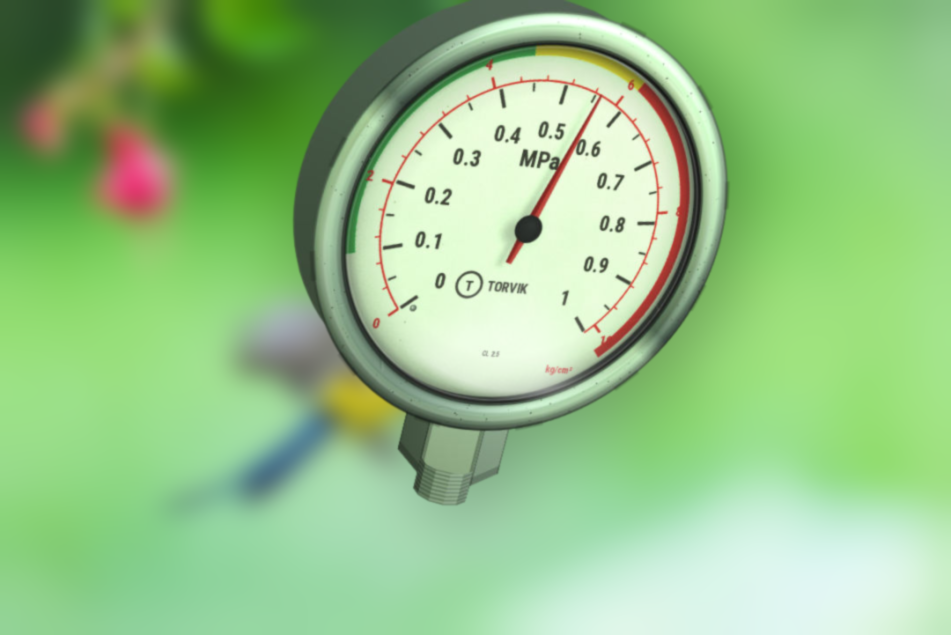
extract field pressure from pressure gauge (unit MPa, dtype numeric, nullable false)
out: 0.55 MPa
